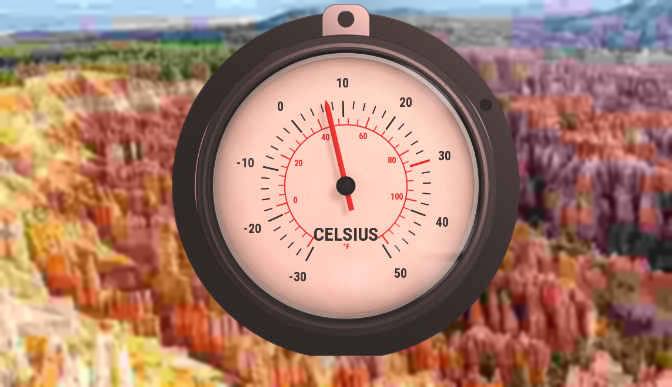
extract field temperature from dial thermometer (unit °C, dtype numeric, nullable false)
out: 7 °C
